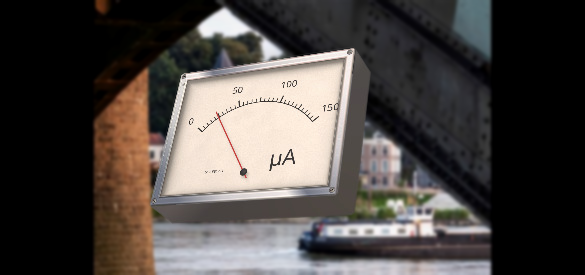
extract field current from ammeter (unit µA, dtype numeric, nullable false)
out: 25 µA
